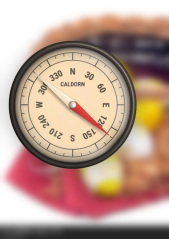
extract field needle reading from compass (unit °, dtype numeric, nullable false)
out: 130 °
